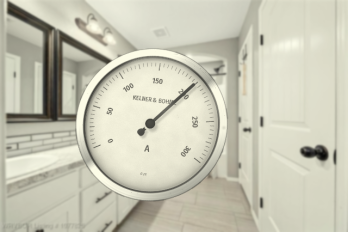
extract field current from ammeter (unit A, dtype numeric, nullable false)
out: 200 A
